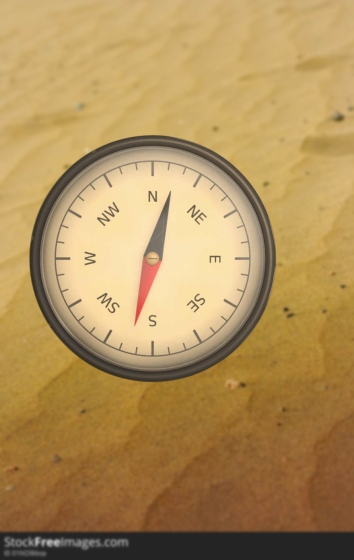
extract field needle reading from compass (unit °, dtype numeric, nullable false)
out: 195 °
